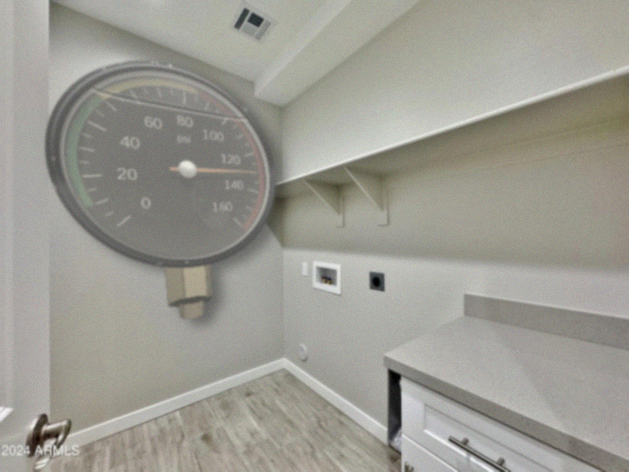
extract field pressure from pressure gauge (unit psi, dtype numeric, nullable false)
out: 130 psi
